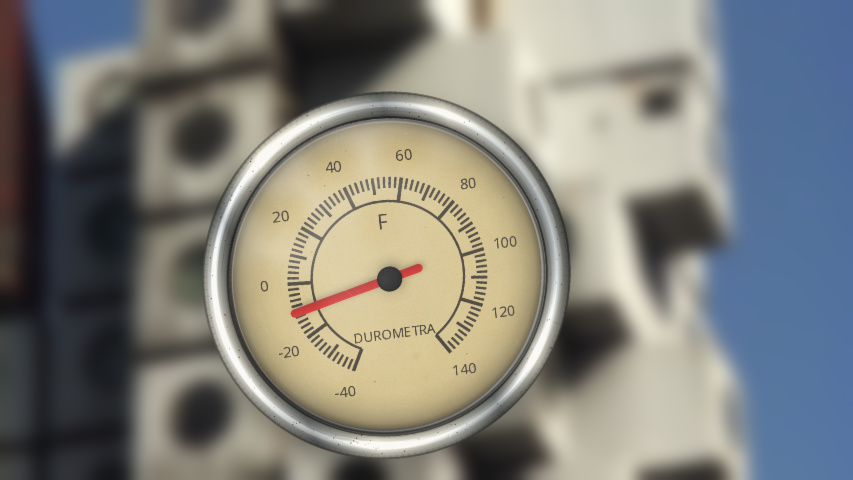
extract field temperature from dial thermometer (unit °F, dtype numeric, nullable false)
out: -10 °F
